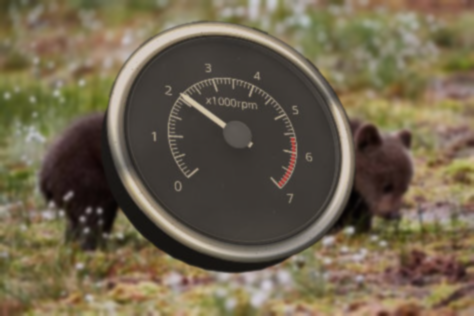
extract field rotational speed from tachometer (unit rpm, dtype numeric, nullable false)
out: 2000 rpm
